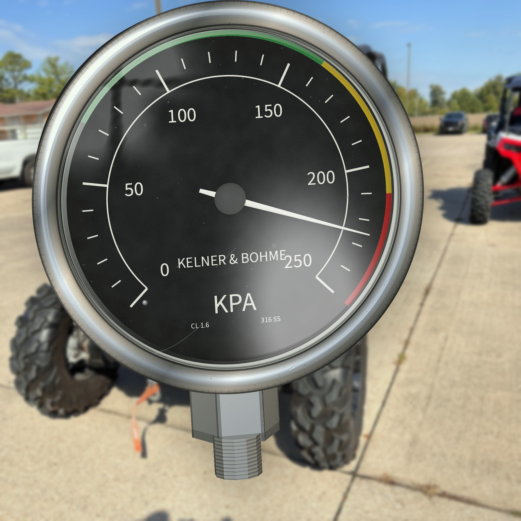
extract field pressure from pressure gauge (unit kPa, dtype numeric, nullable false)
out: 225 kPa
